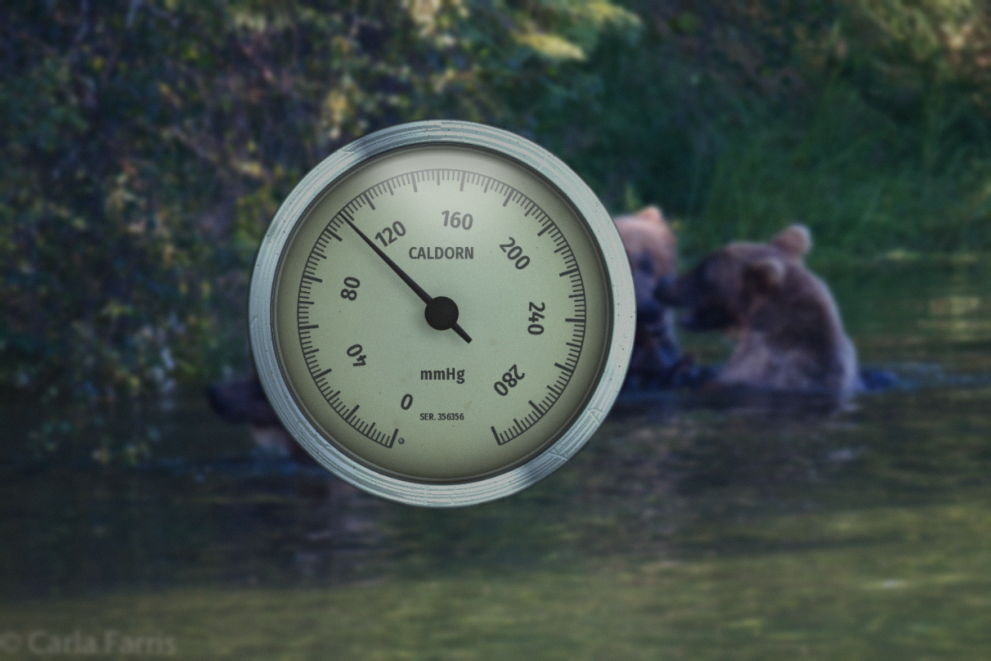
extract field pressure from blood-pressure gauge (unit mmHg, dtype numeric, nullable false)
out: 108 mmHg
